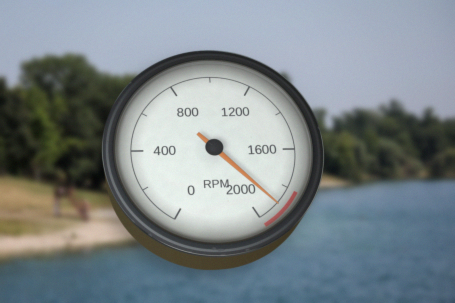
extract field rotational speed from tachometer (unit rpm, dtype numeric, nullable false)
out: 1900 rpm
